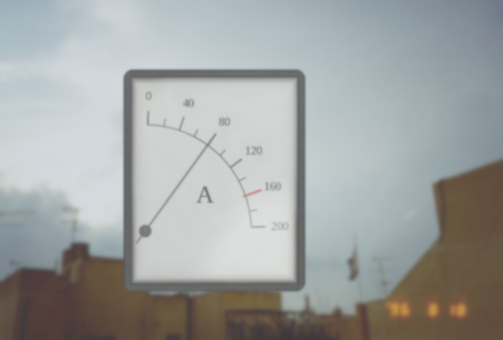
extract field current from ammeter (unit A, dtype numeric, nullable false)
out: 80 A
